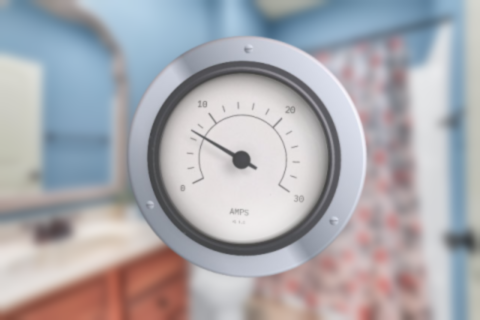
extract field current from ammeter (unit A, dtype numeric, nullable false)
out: 7 A
